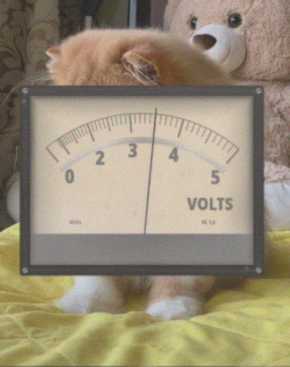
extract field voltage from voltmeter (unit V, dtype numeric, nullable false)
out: 3.5 V
